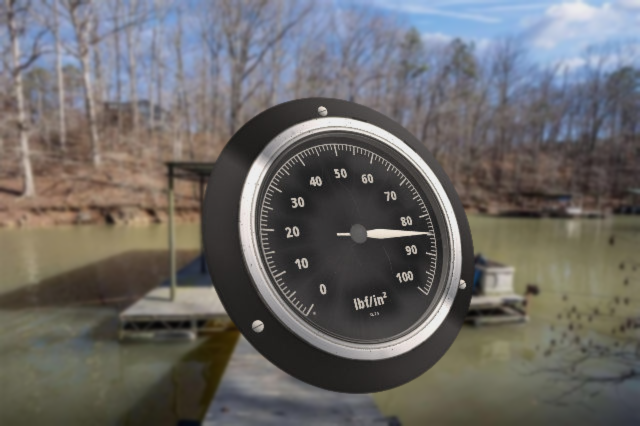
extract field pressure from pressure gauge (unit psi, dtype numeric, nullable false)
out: 85 psi
